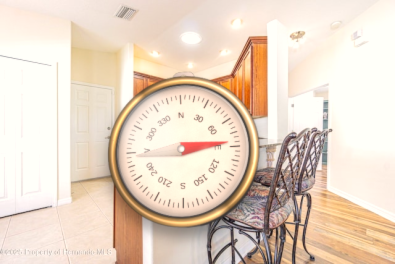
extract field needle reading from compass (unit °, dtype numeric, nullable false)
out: 85 °
